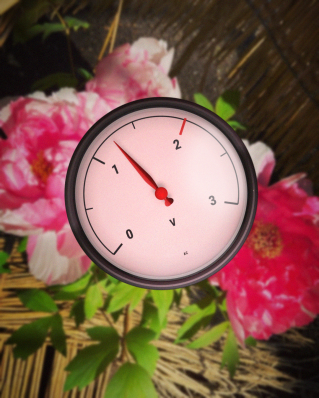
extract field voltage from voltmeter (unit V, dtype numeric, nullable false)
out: 1.25 V
